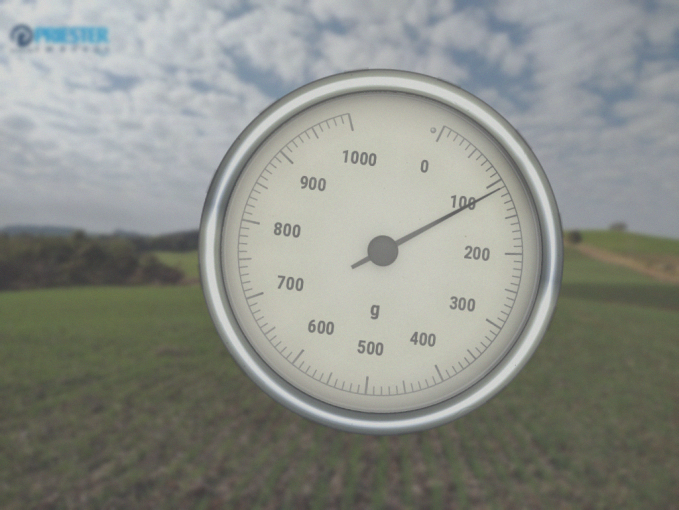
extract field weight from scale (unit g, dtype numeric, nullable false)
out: 110 g
